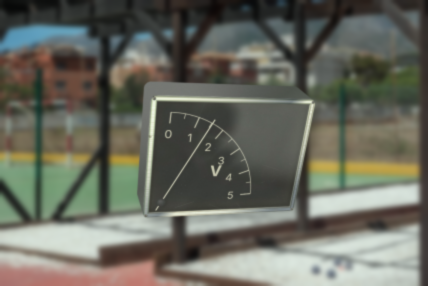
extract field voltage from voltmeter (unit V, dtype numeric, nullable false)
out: 1.5 V
